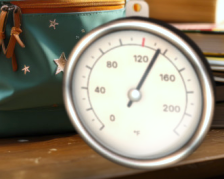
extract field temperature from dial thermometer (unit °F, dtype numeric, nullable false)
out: 135 °F
